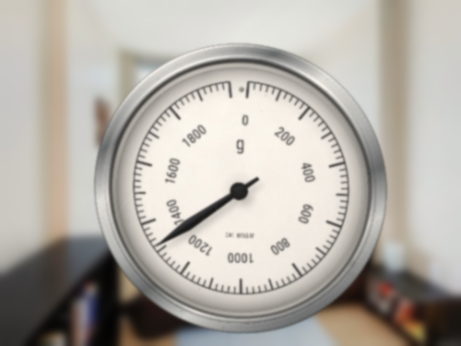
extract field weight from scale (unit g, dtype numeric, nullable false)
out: 1320 g
